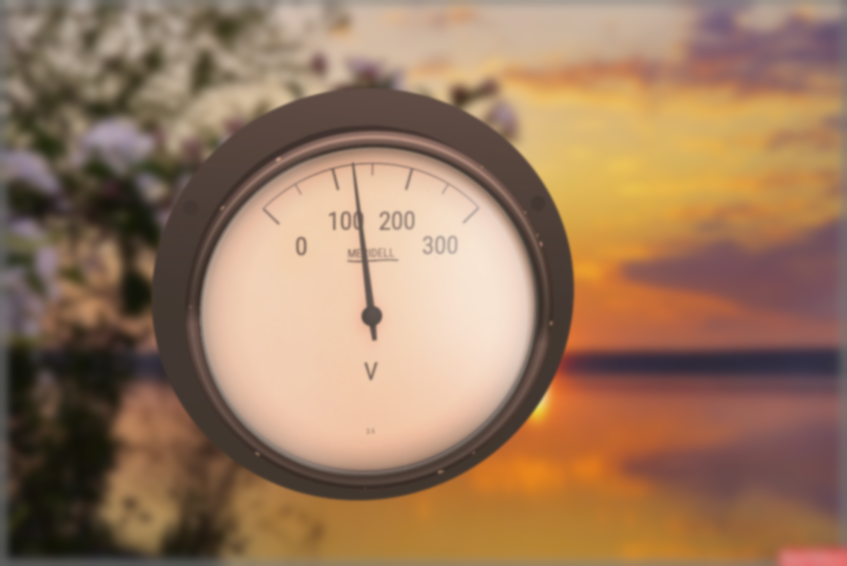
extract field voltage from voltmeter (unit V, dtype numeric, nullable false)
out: 125 V
